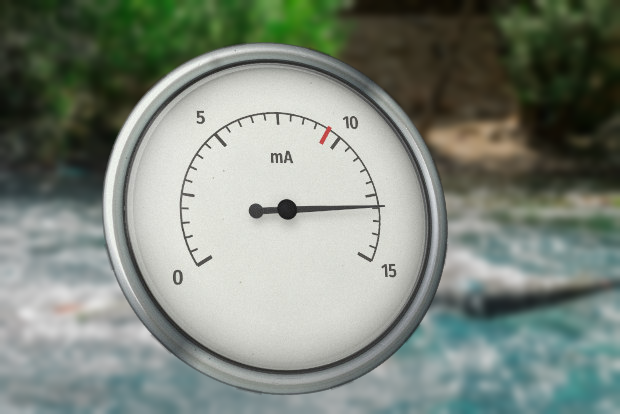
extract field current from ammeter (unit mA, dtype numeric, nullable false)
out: 13 mA
